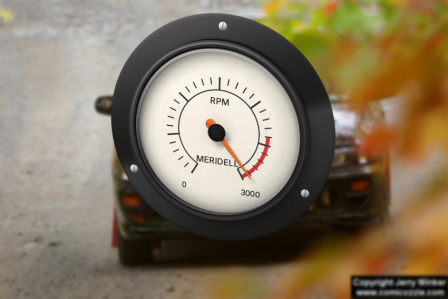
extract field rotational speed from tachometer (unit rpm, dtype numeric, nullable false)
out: 2900 rpm
